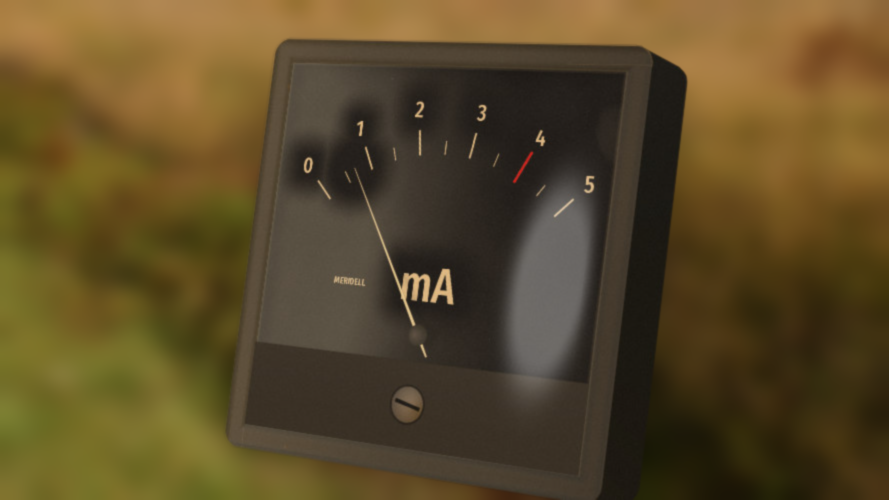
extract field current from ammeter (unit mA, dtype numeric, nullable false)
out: 0.75 mA
